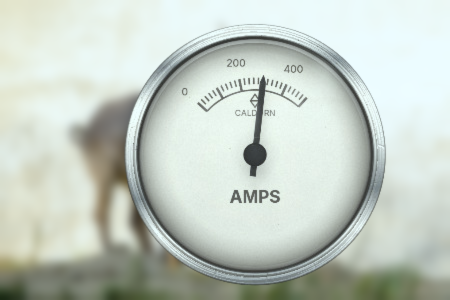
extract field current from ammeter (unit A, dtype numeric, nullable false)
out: 300 A
